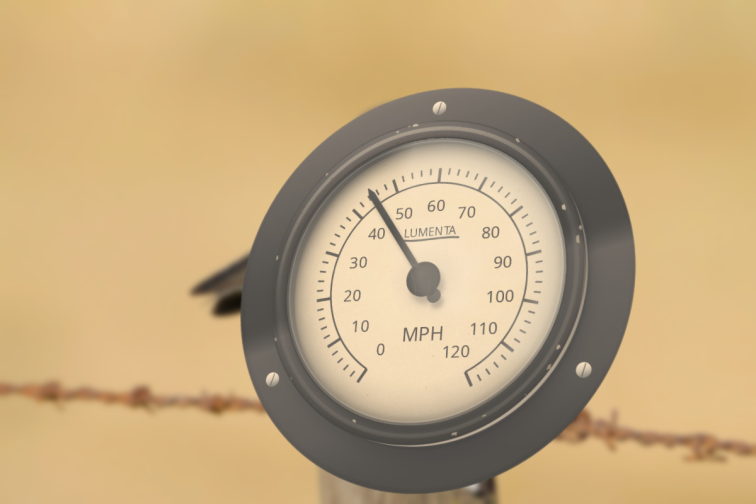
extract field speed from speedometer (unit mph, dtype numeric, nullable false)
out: 45 mph
